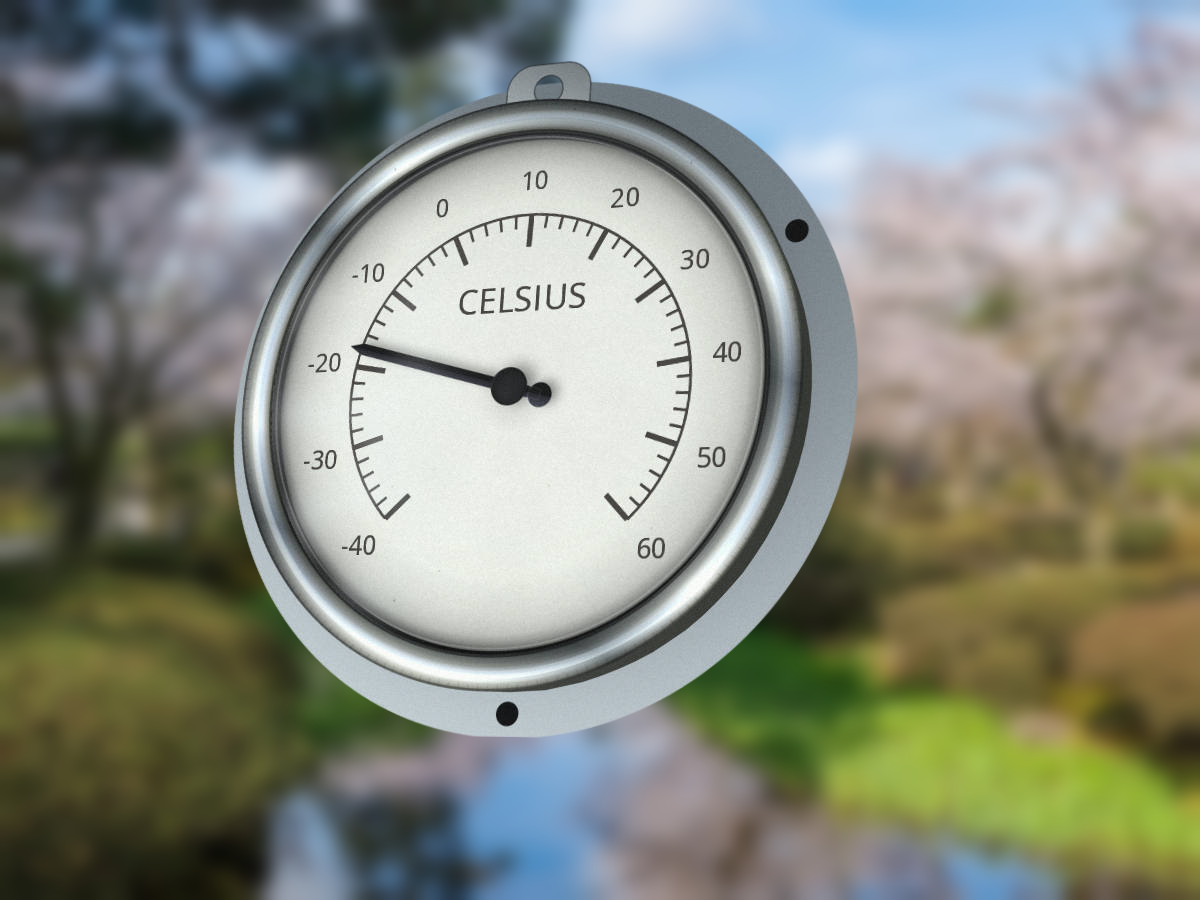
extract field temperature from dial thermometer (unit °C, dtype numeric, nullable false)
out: -18 °C
